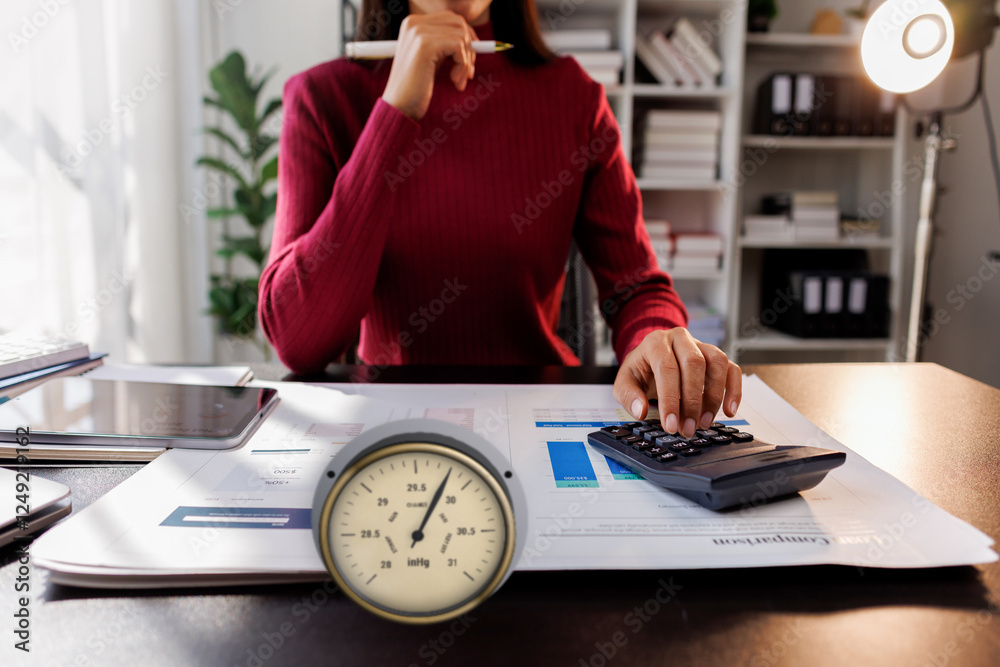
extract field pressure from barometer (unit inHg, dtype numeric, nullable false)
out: 29.8 inHg
